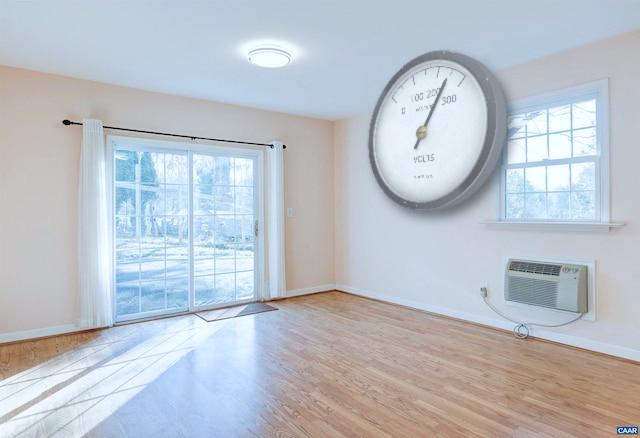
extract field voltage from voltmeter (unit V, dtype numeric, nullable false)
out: 250 V
